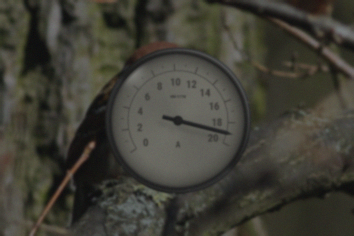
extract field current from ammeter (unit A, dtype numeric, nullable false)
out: 19 A
